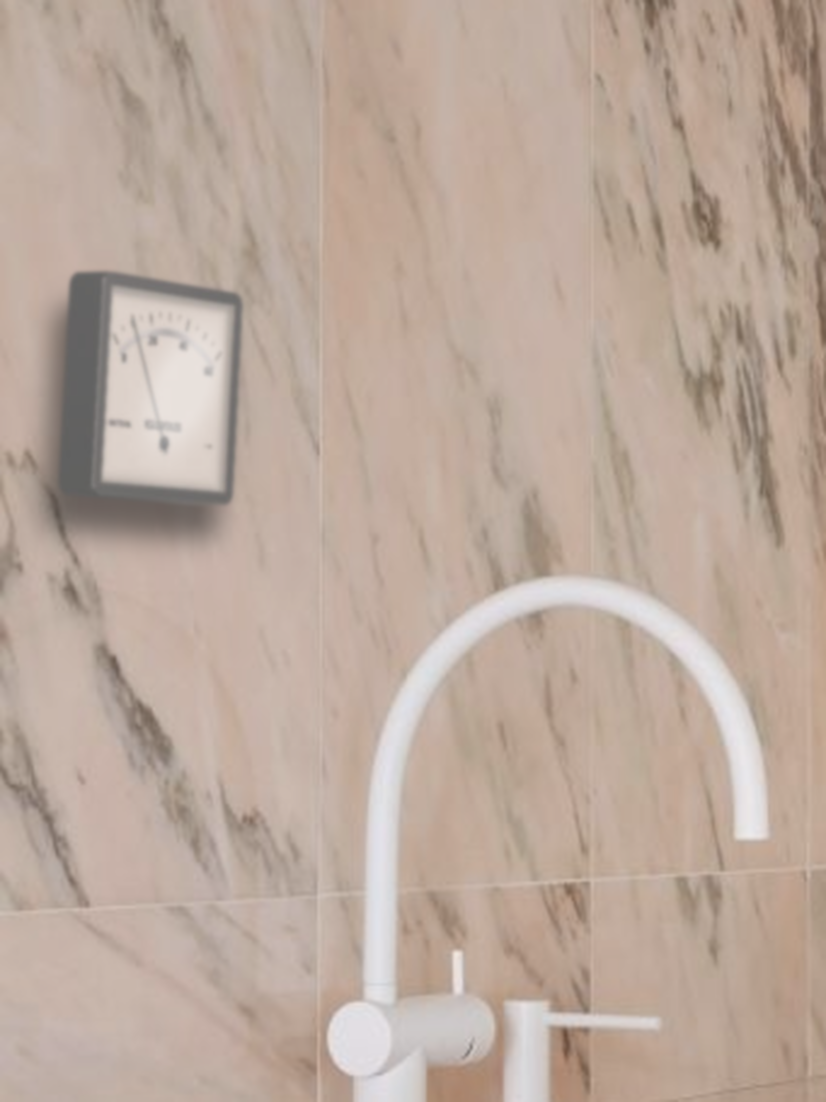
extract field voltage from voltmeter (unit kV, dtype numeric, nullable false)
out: 10 kV
